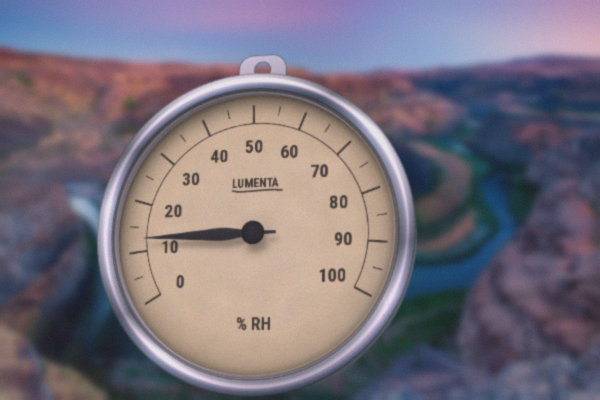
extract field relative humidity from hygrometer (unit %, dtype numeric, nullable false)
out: 12.5 %
